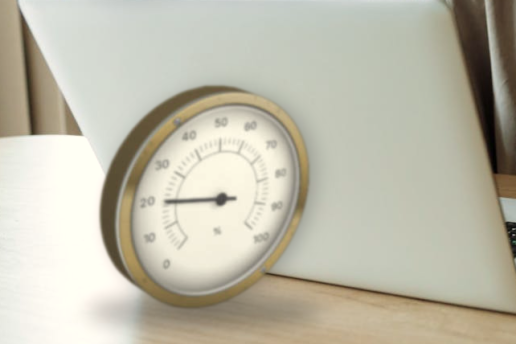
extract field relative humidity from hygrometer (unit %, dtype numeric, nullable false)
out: 20 %
